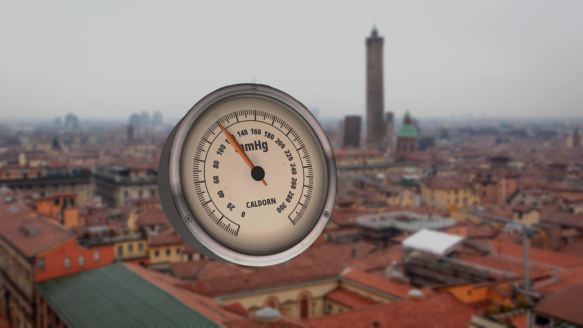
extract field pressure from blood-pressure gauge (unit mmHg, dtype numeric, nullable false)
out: 120 mmHg
